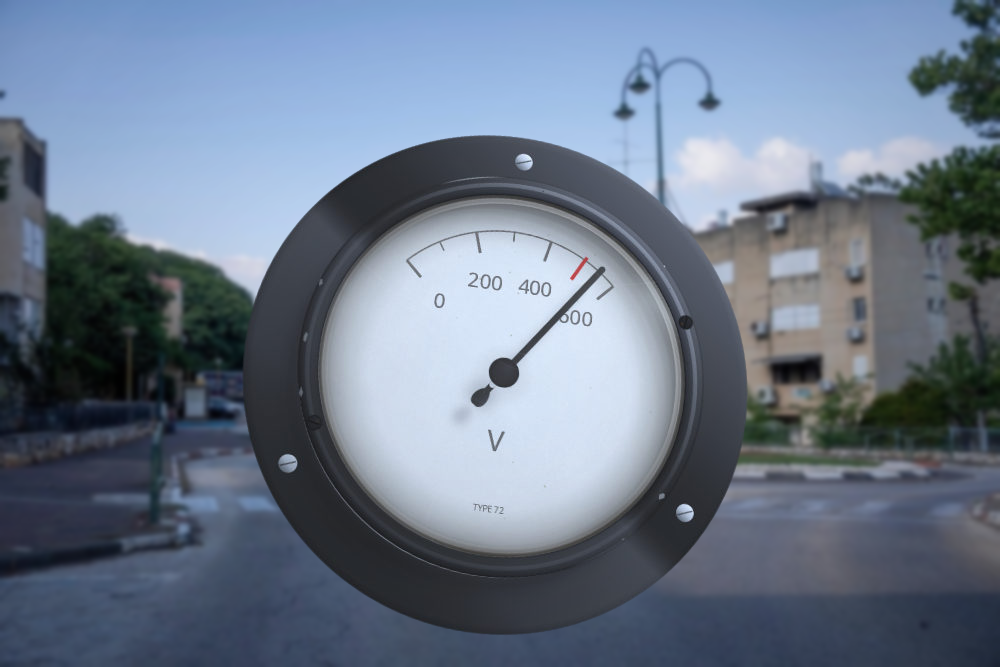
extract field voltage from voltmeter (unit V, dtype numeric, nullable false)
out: 550 V
